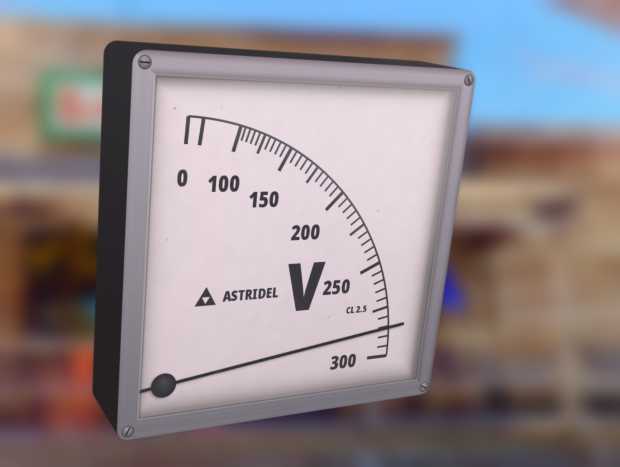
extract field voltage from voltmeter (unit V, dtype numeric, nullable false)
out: 285 V
